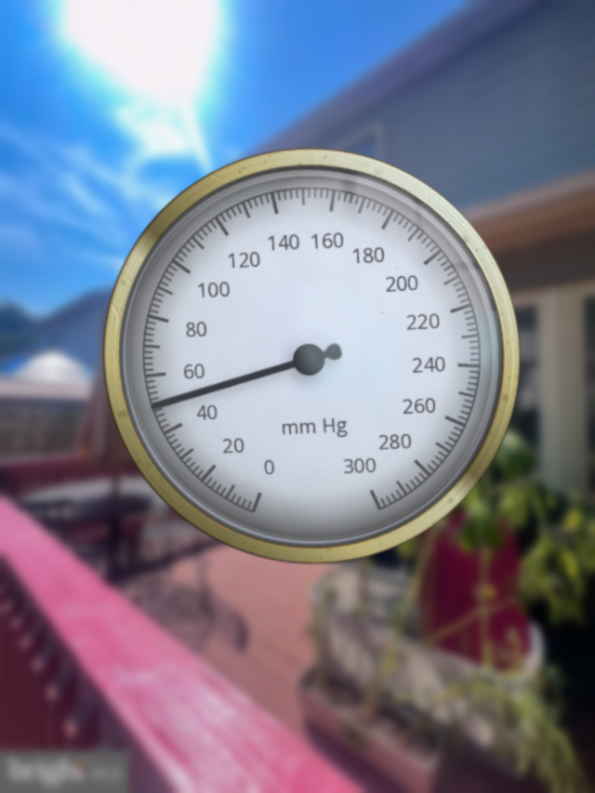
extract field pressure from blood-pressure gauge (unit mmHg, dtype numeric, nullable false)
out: 50 mmHg
